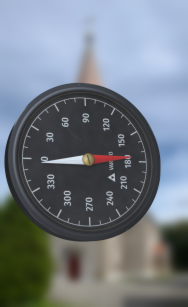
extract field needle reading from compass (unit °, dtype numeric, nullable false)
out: 175 °
